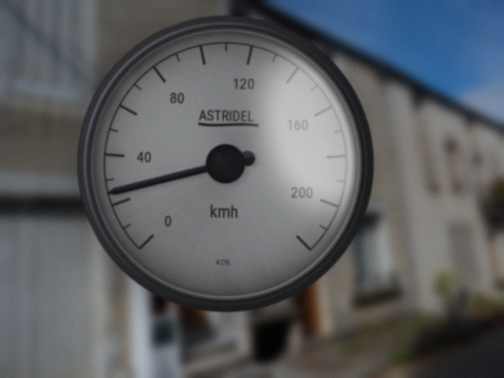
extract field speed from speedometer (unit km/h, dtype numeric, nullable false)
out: 25 km/h
